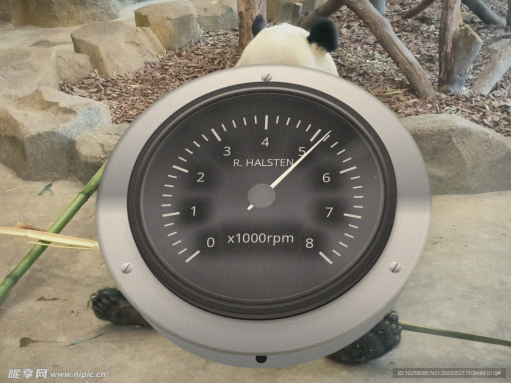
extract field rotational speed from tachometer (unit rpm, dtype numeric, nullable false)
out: 5200 rpm
